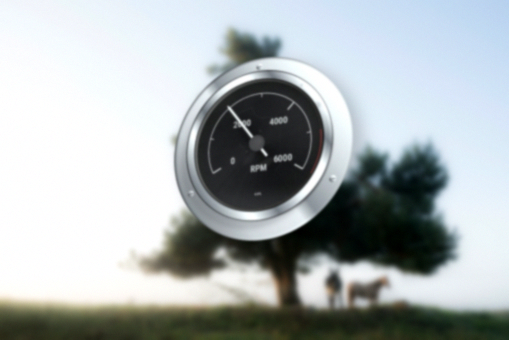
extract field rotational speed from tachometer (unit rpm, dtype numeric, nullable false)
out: 2000 rpm
